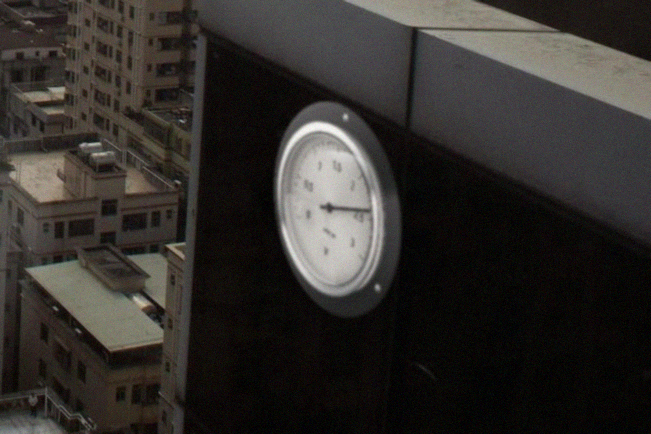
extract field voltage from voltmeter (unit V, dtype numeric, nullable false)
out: 2.4 V
